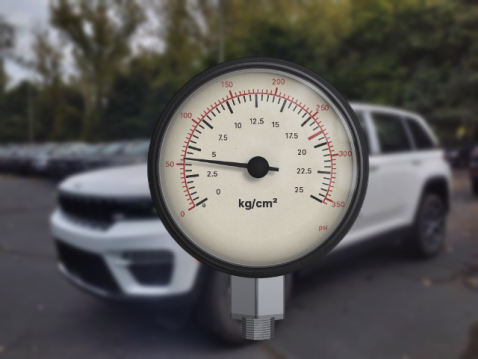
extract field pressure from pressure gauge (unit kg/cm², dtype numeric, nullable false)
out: 4 kg/cm²
